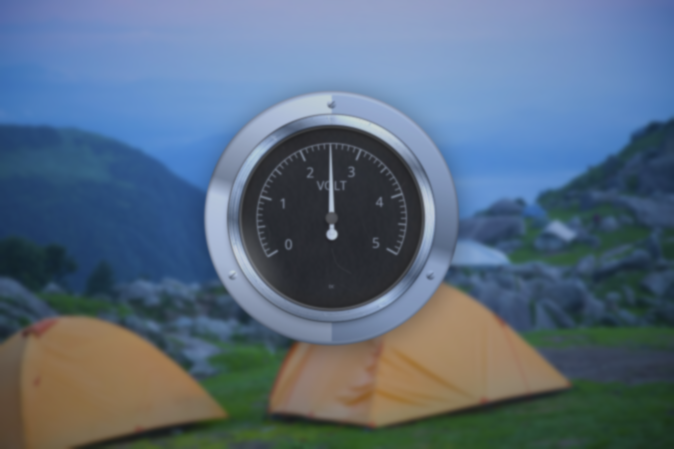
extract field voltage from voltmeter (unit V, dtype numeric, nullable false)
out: 2.5 V
